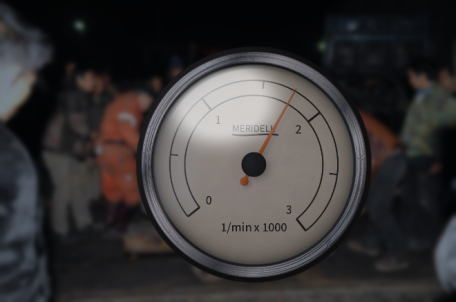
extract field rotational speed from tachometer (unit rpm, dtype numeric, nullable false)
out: 1750 rpm
